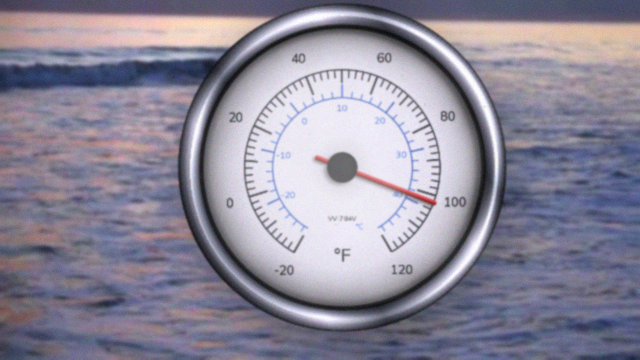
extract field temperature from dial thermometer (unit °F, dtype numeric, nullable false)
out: 102 °F
